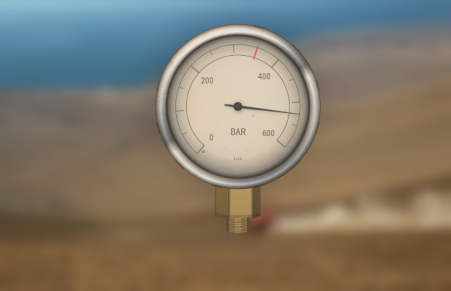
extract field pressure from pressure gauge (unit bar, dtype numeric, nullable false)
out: 525 bar
